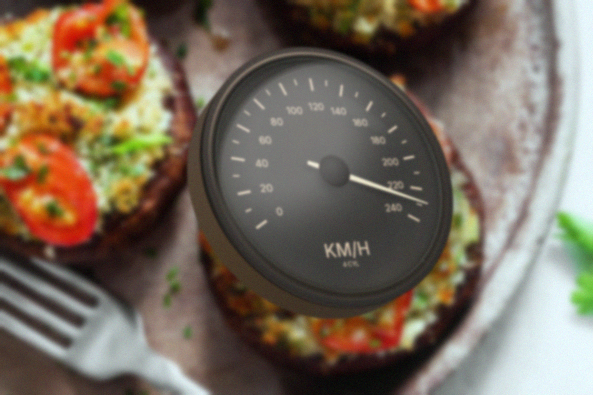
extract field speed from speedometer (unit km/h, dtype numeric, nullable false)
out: 230 km/h
